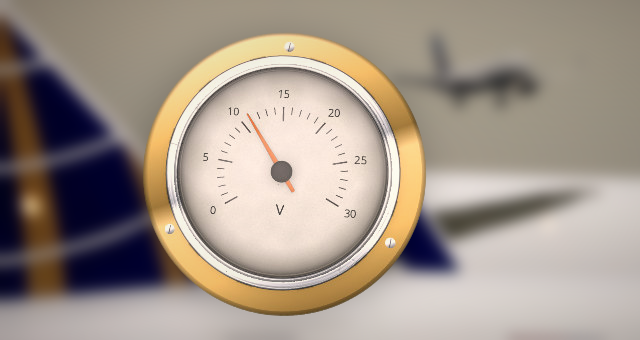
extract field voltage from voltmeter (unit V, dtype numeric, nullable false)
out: 11 V
